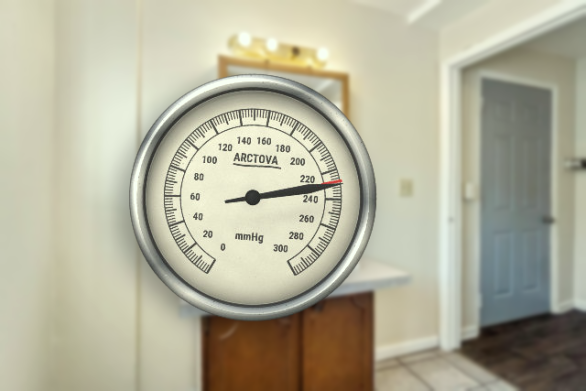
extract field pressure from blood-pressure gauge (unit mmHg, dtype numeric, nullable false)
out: 230 mmHg
